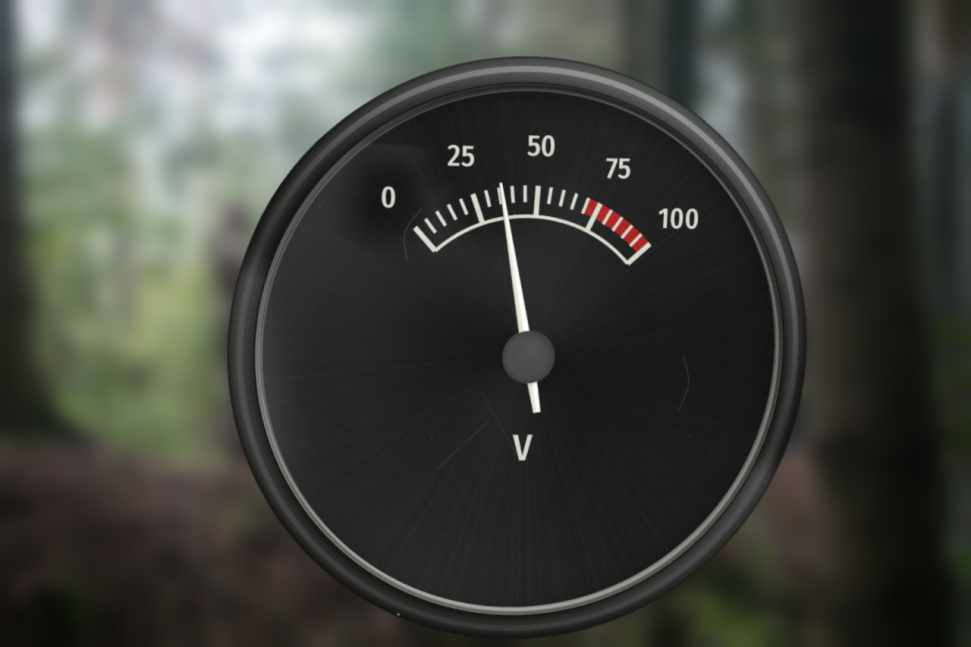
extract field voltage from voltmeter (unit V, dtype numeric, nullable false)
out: 35 V
